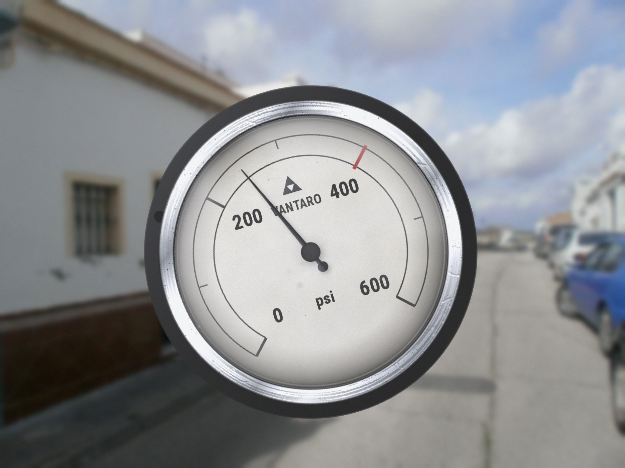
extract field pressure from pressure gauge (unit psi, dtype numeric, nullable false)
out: 250 psi
